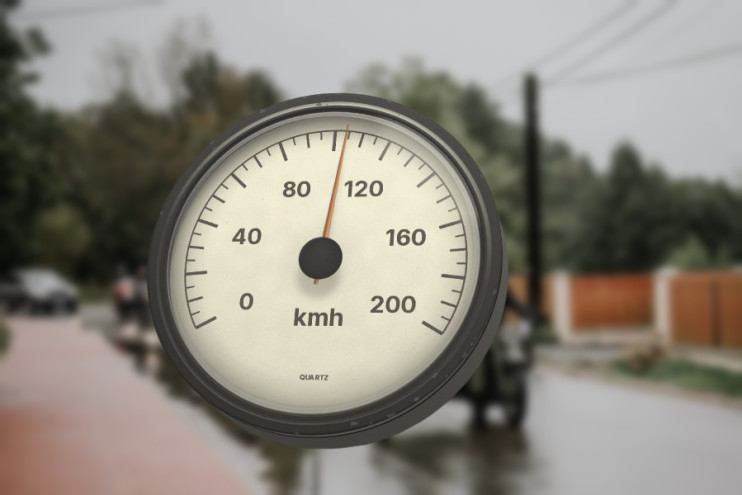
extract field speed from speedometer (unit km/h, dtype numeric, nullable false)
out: 105 km/h
